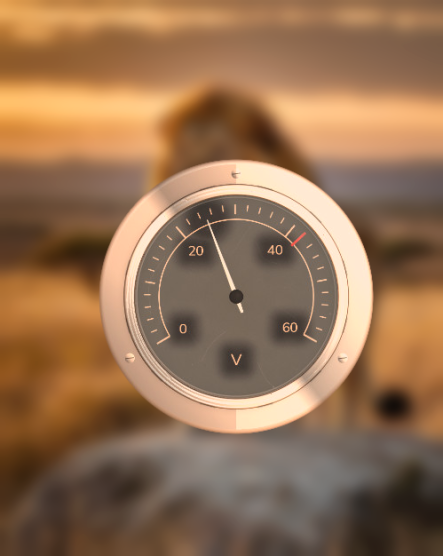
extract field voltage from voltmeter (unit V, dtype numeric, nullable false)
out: 25 V
